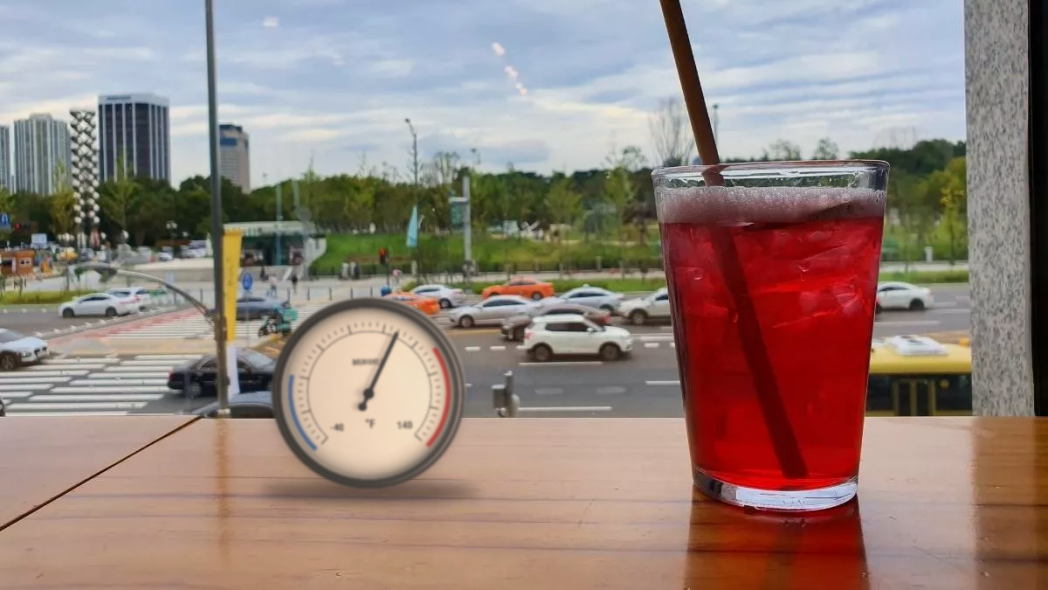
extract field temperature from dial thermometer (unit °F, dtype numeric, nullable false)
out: 68 °F
